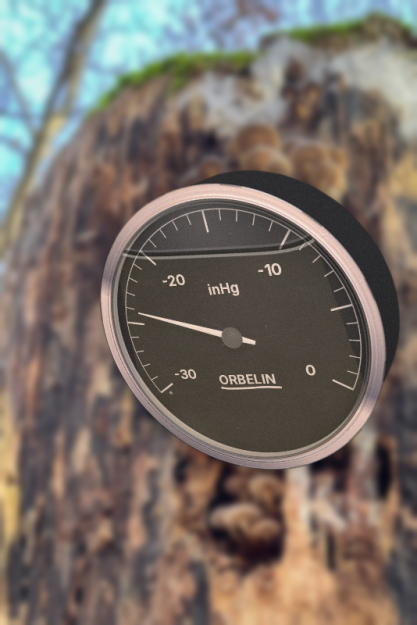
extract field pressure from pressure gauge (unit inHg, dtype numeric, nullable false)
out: -24 inHg
